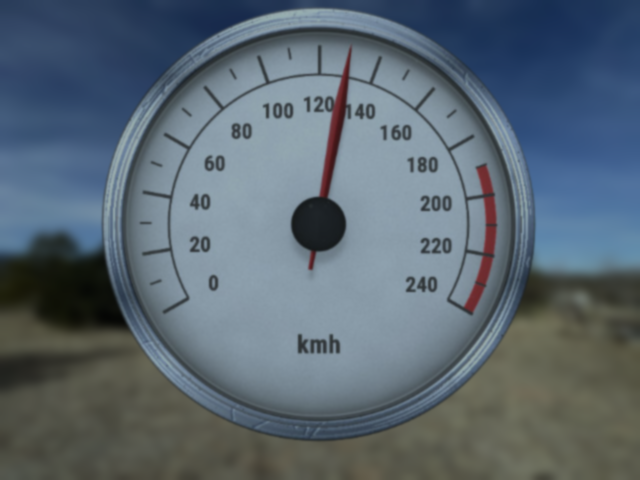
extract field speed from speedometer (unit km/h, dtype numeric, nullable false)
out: 130 km/h
